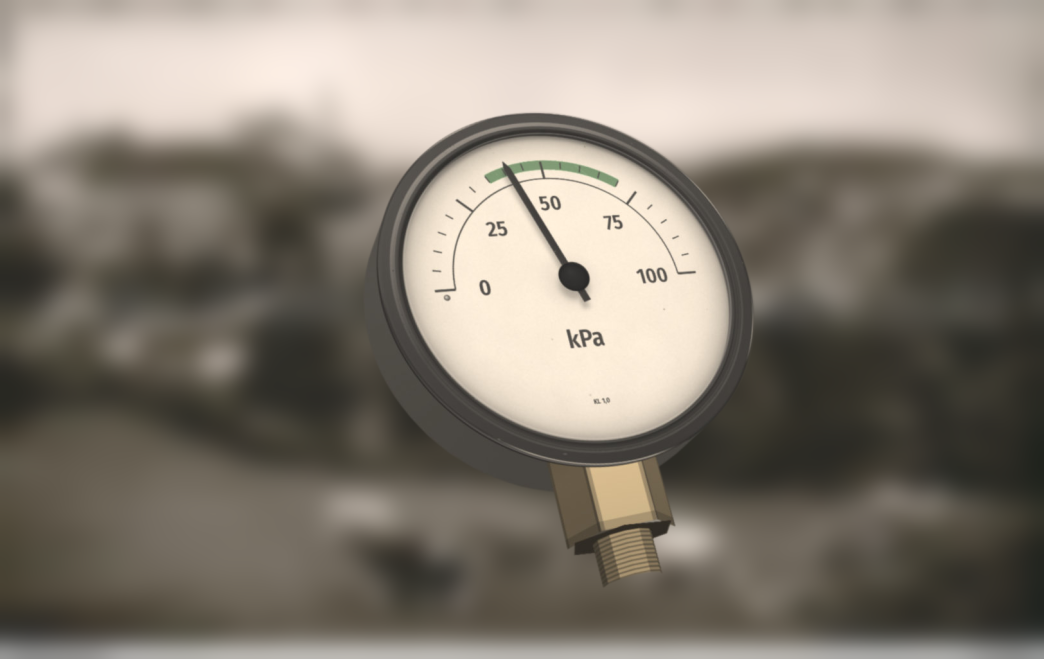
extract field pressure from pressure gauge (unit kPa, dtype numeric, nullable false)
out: 40 kPa
